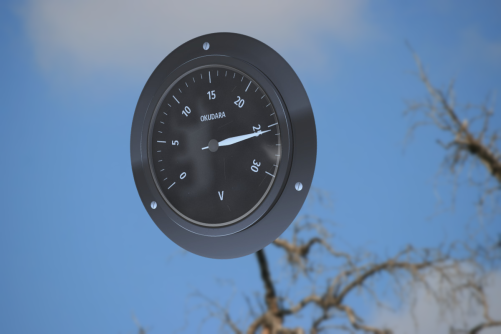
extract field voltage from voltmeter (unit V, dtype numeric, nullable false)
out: 25.5 V
